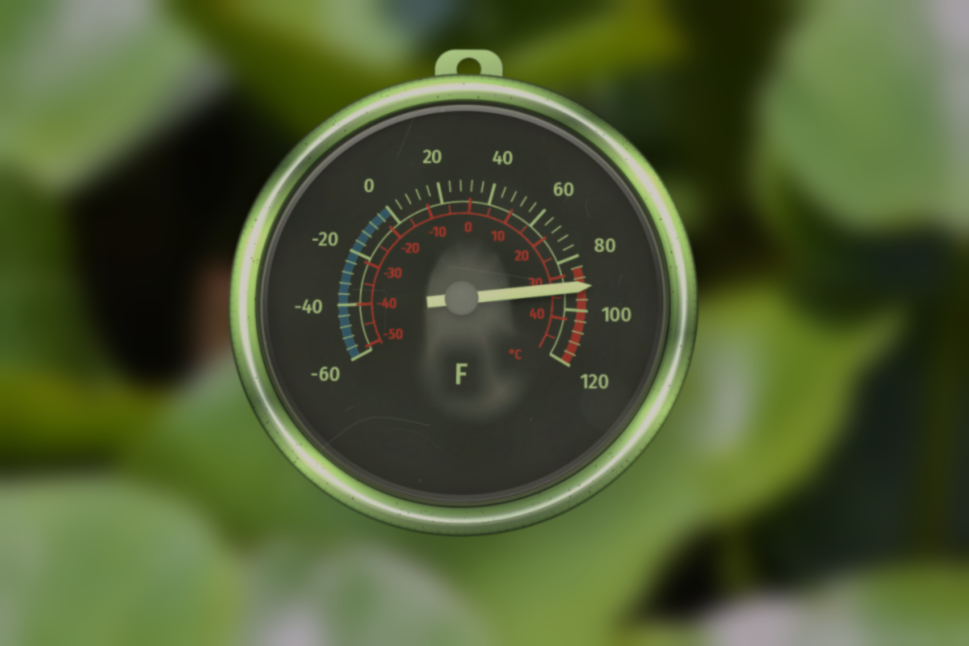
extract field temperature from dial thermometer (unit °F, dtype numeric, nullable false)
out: 92 °F
